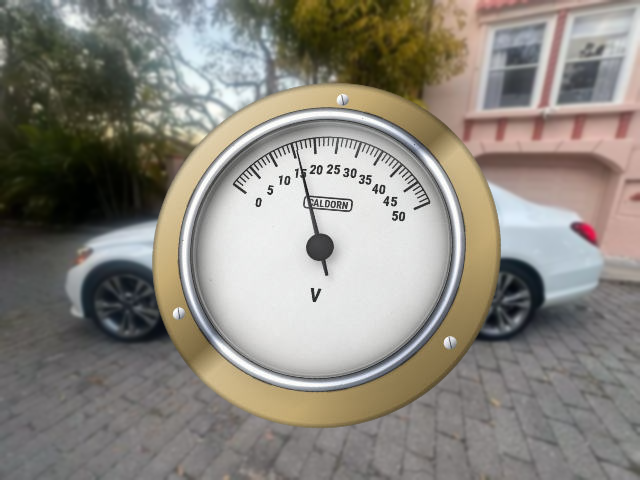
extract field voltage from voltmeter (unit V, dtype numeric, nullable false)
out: 16 V
